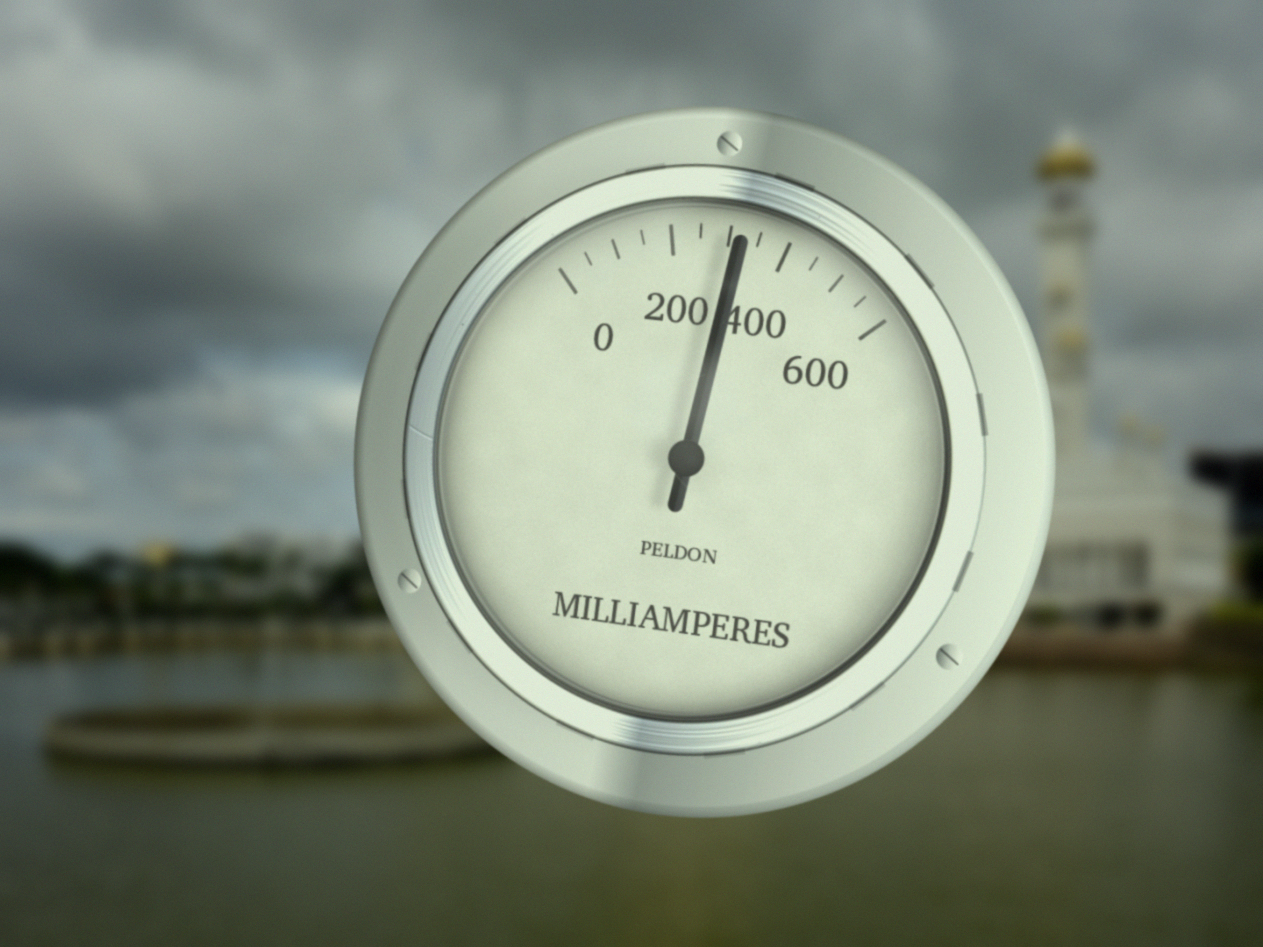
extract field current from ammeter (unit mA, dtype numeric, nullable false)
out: 325 mA
